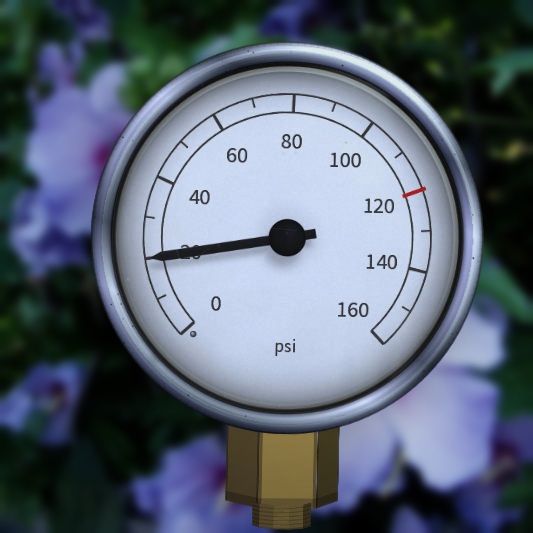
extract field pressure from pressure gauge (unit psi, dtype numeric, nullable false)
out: 20 psi
